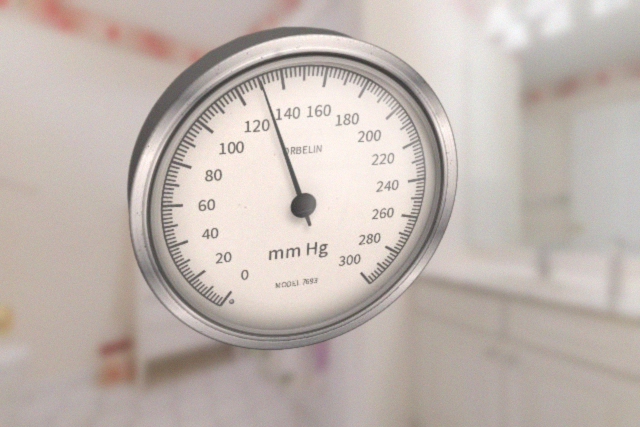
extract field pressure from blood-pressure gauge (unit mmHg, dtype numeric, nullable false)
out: 130 mmHg
